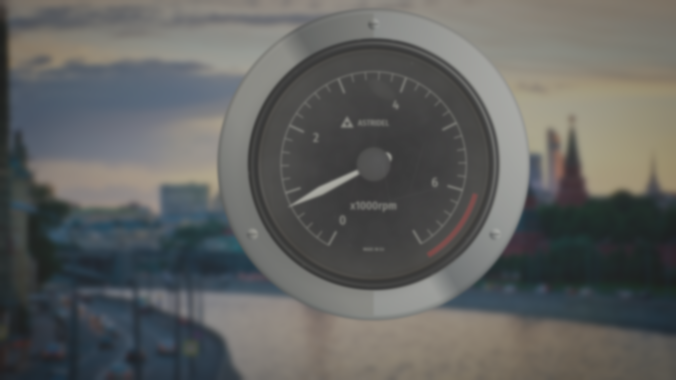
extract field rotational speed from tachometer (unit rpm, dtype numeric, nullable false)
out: 800 rpm
